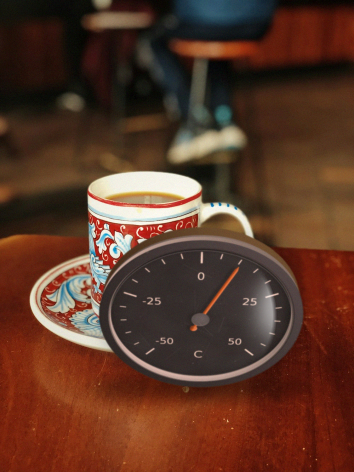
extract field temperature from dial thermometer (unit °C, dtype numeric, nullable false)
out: 10 °C
